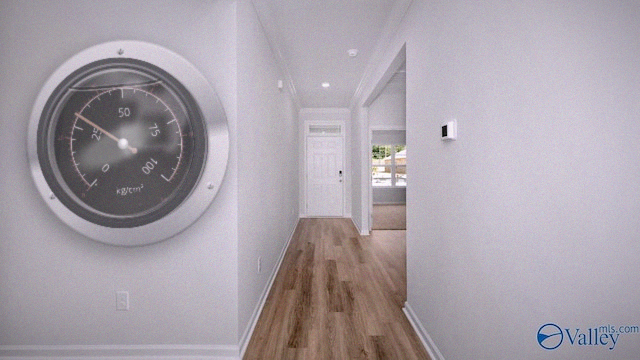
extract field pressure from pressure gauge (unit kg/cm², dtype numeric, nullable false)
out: 30 kg/cm²
